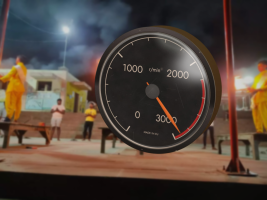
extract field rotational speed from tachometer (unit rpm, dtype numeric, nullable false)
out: 2900 rpm
